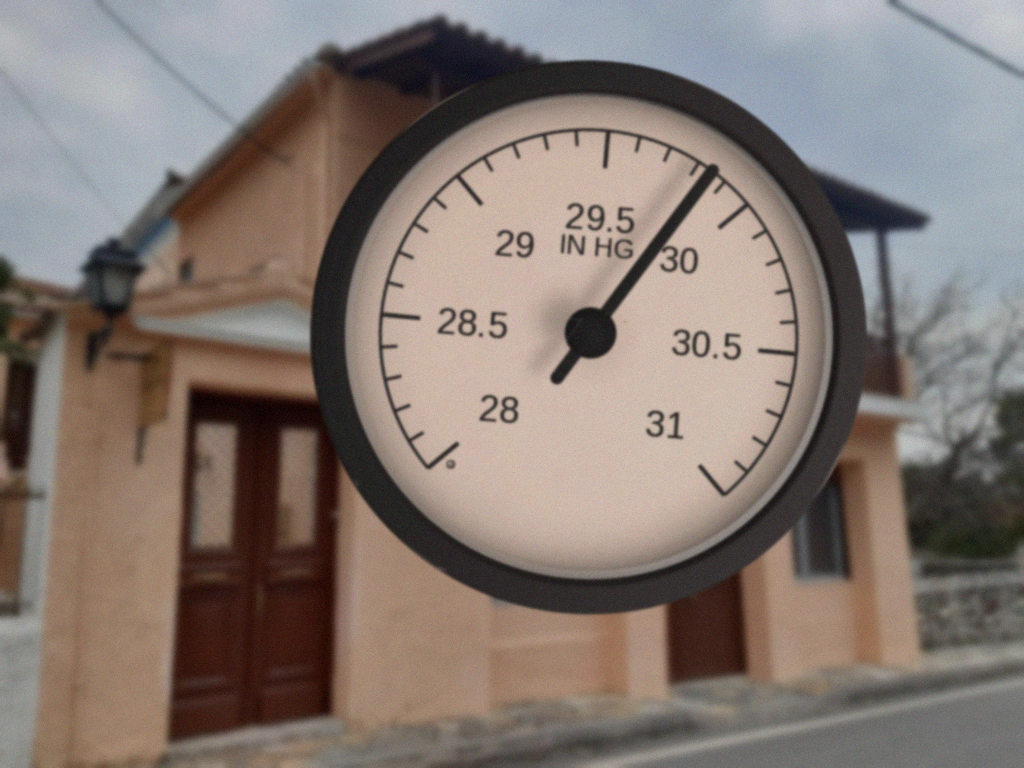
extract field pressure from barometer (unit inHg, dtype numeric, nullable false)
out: 29.85 inHg
